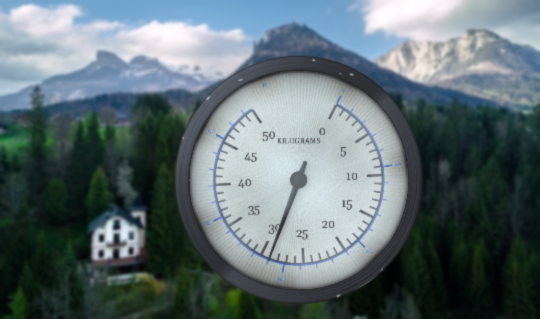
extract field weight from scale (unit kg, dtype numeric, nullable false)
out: 29 kg
